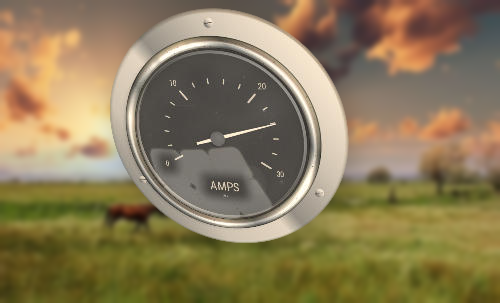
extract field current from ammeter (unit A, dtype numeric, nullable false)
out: 24 A
